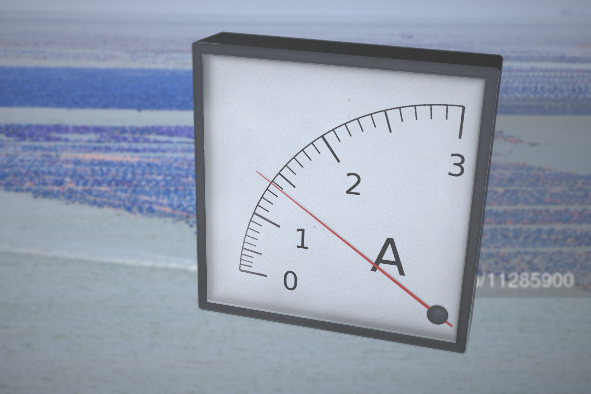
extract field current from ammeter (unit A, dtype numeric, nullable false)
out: 1.4 A
